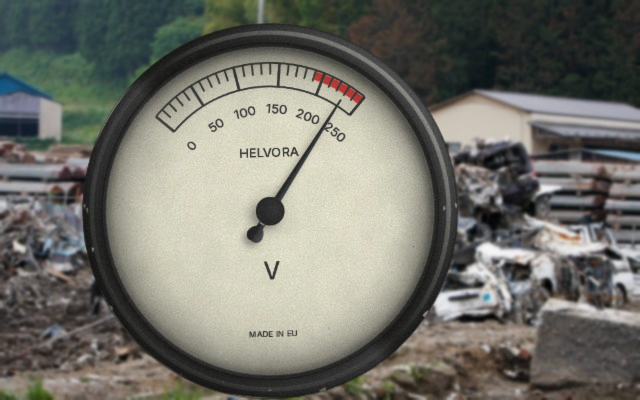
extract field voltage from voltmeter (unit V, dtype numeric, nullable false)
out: 230 V
